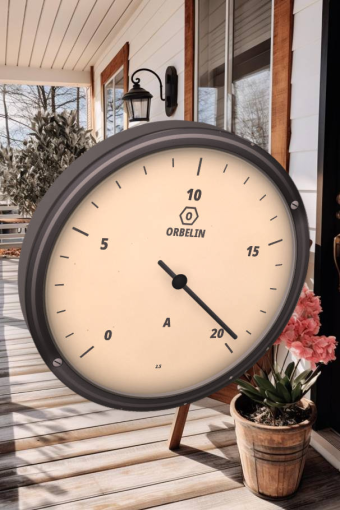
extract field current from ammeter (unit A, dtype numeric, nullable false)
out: 19.5 A
